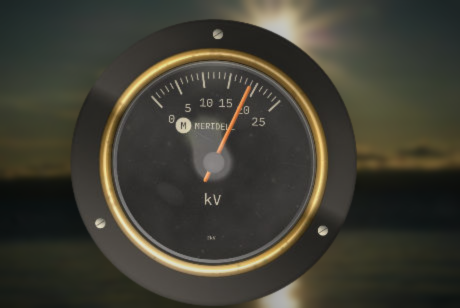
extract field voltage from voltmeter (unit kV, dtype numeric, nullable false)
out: 19 kV
